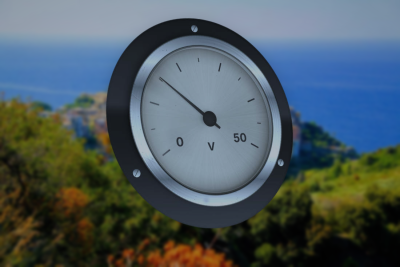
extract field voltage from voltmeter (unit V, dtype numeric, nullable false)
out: 15 V
